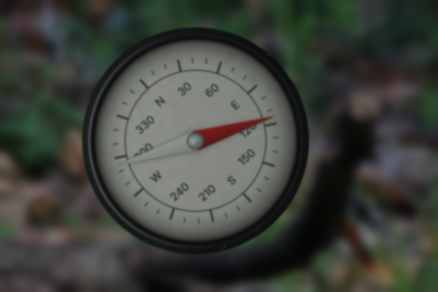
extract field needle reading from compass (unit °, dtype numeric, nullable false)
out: 115 °
